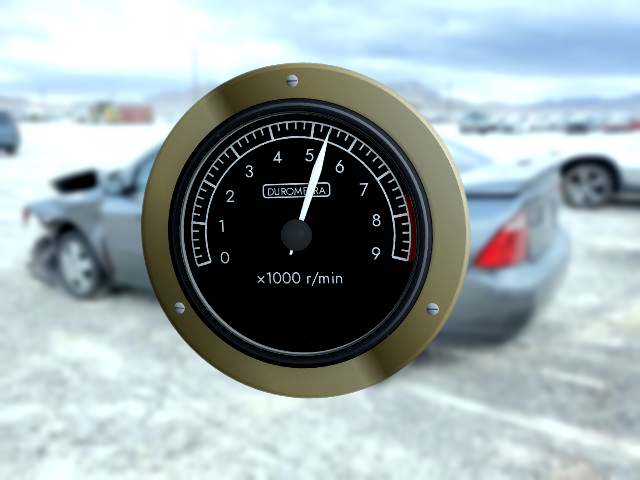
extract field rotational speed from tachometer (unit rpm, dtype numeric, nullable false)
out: 5400 rpm
